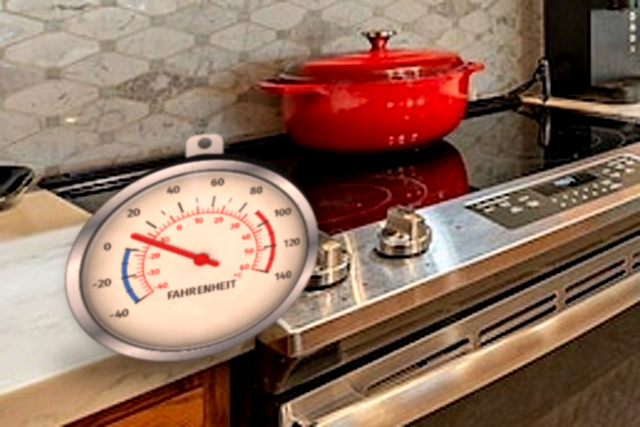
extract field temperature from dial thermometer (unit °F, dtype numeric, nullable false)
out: 10 °F
